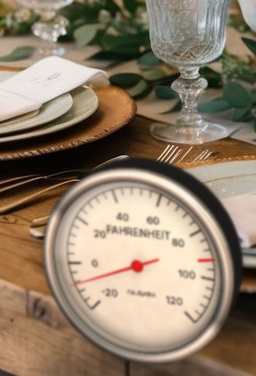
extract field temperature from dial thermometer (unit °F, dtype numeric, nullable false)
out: -8 °F
